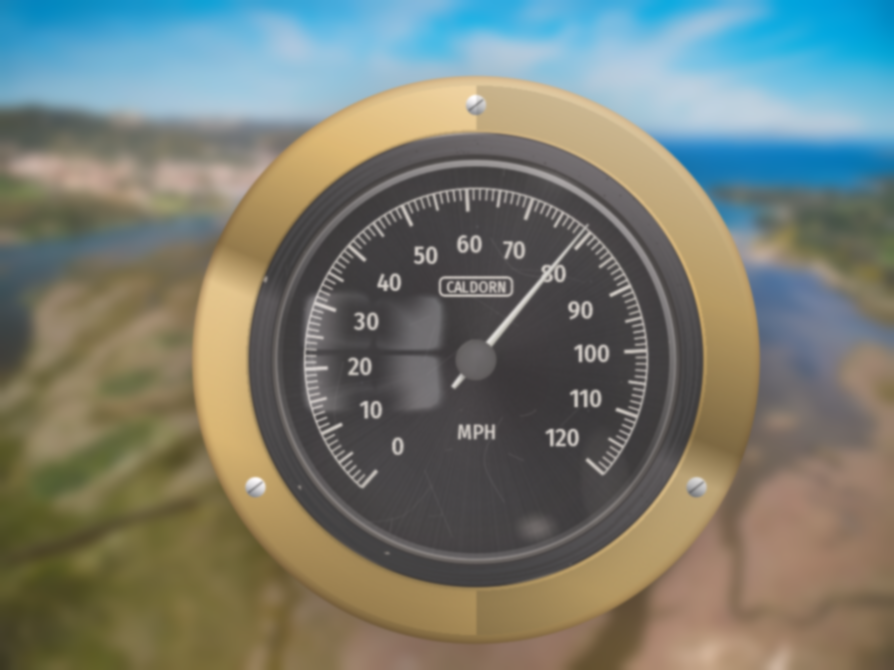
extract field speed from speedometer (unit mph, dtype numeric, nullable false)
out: 79 mph
